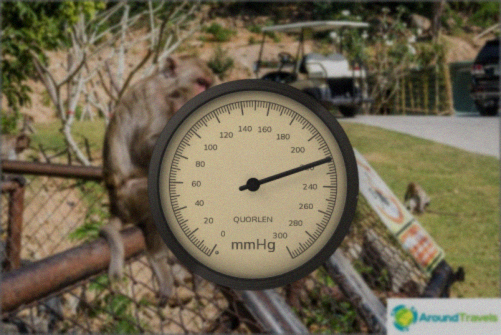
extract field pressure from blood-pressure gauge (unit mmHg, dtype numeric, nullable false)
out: 220 mmHg
